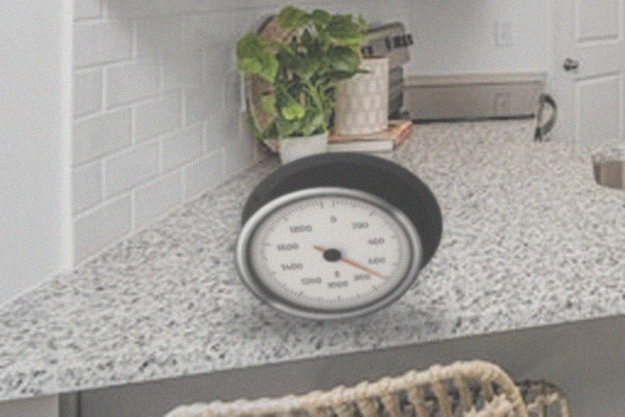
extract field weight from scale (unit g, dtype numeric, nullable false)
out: 700 g
